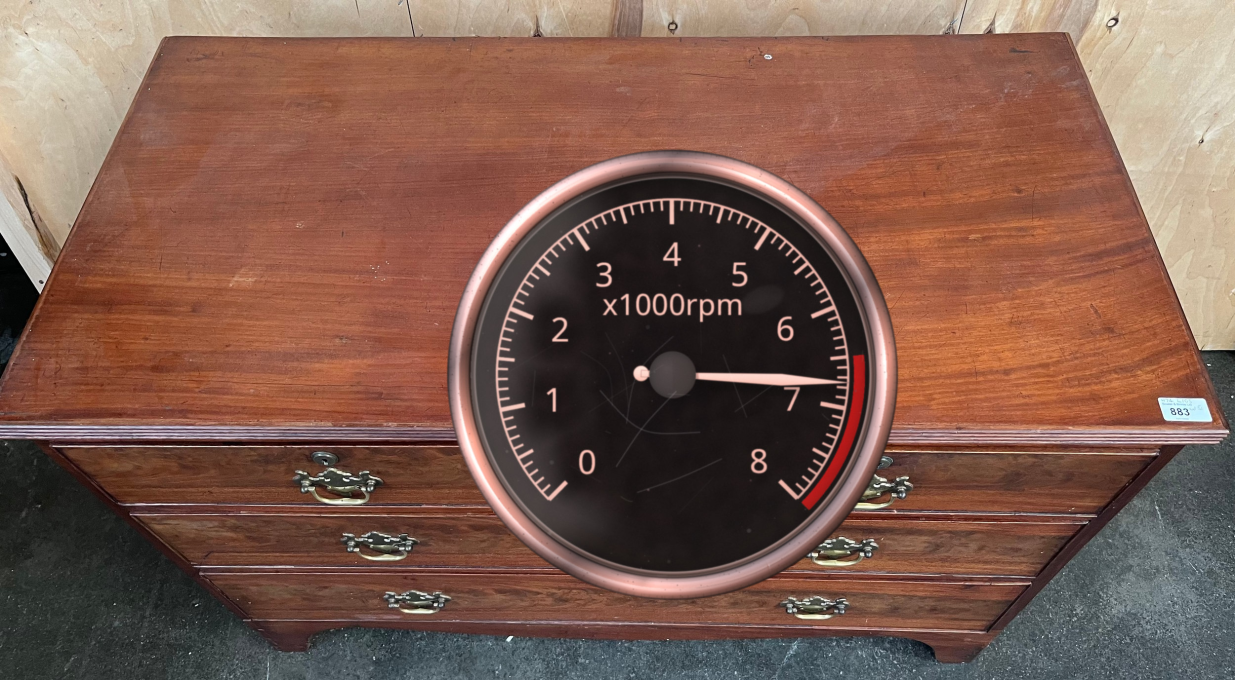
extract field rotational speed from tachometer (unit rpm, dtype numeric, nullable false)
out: 6750 rpm
